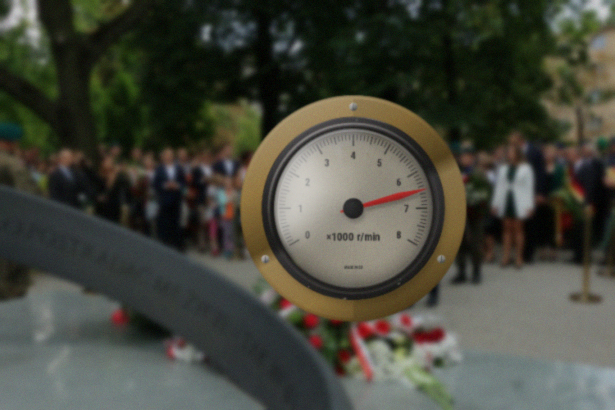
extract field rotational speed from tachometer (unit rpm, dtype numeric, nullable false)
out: 6500 rpm
